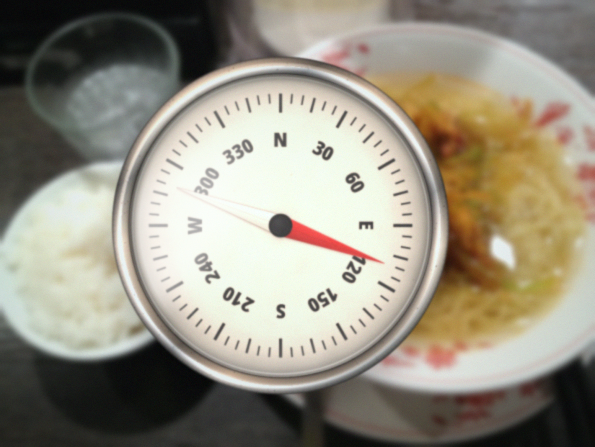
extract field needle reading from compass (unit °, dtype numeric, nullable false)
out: 110 °
